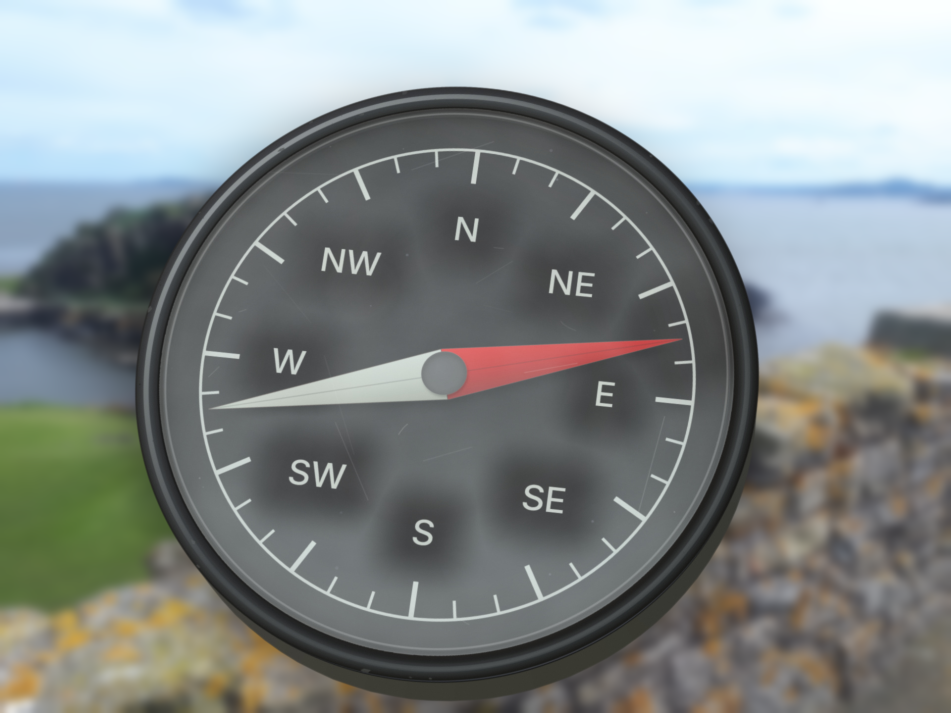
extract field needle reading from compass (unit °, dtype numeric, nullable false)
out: 75 °
